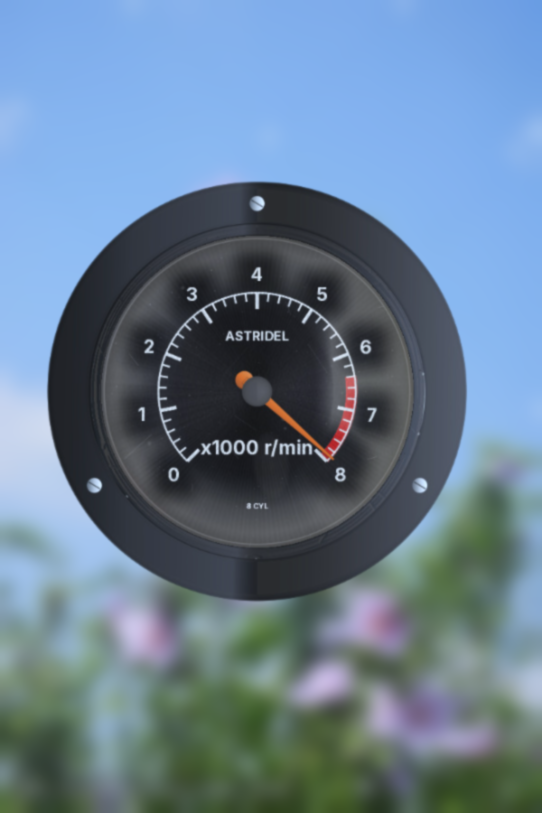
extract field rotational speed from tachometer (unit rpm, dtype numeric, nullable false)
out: 7900 rpm
